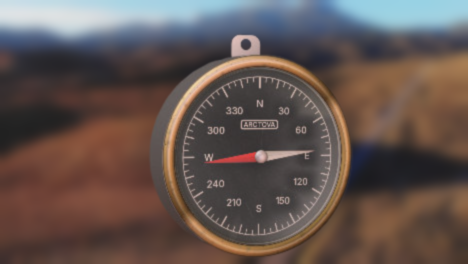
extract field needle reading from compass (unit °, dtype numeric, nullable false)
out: 265 °
